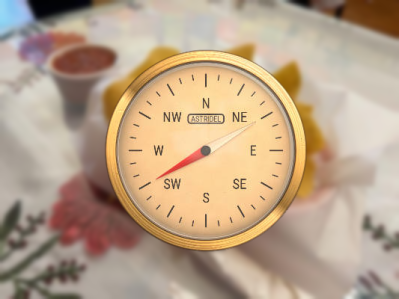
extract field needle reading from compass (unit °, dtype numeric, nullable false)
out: 240 °
